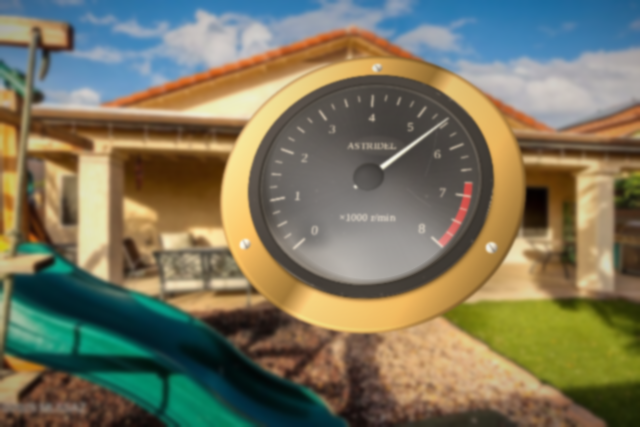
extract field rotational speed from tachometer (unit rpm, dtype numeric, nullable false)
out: 5500 rpm
